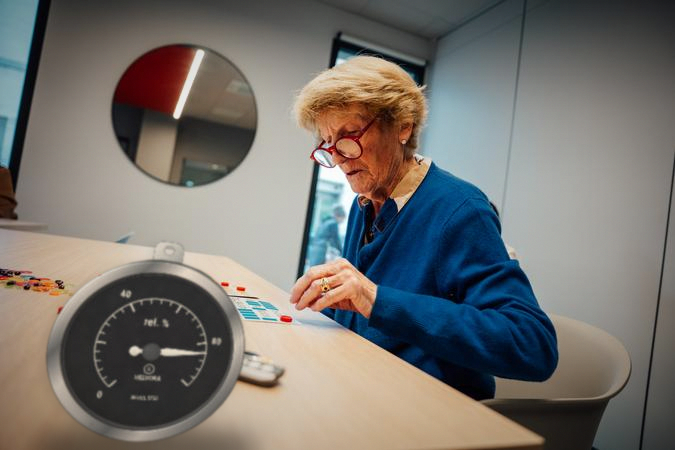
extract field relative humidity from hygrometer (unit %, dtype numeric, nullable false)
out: 84 %
